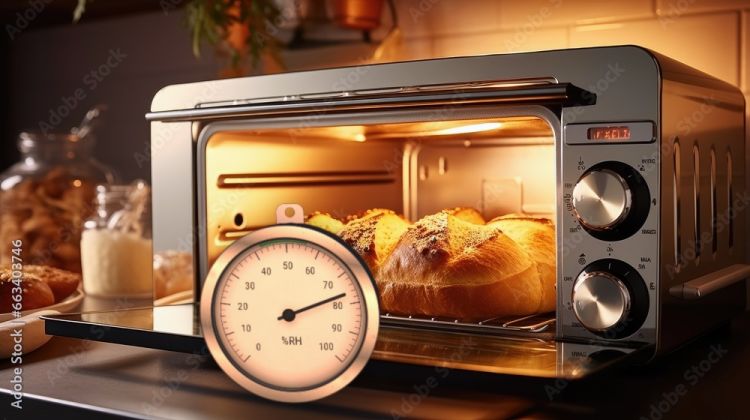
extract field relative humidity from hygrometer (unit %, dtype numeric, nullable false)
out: 76 %
